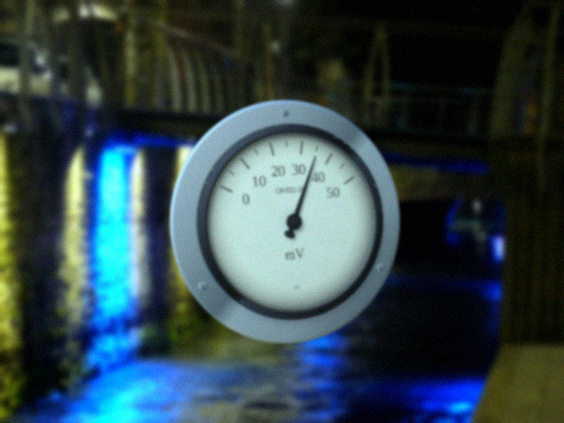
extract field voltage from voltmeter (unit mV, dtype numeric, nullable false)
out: 35 mV
